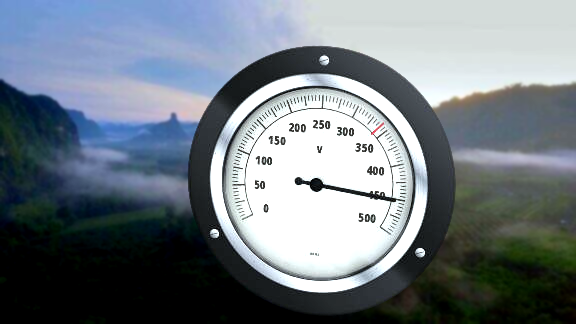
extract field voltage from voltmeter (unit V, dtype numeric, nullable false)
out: 450 V
